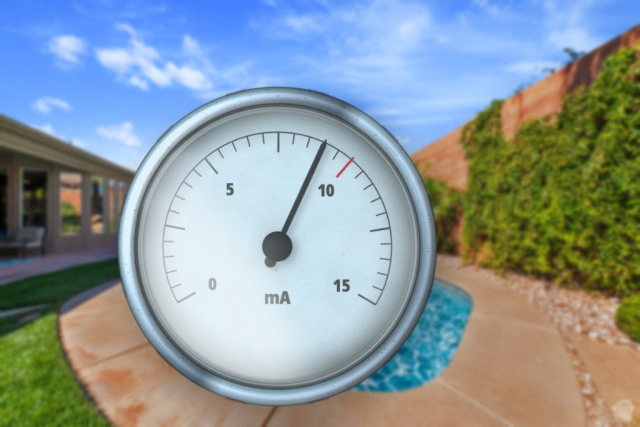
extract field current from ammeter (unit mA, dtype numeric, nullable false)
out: 9 mA
